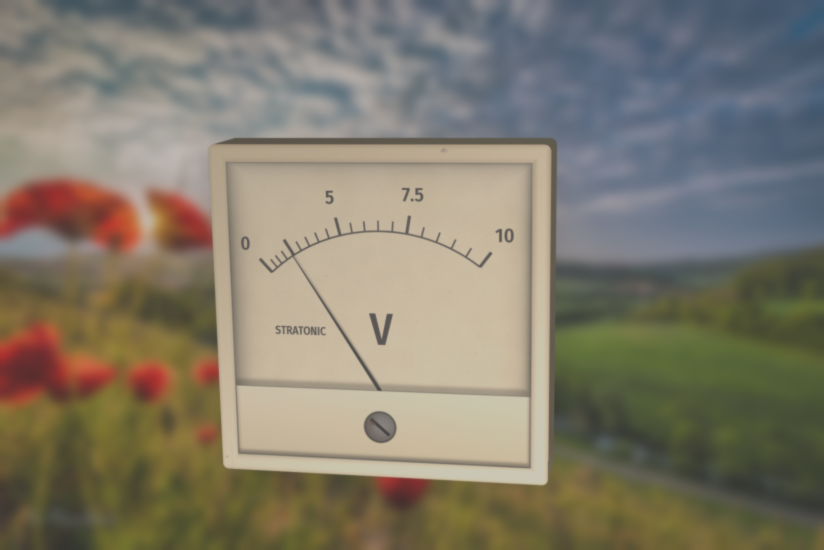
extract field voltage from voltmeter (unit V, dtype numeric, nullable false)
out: 2.5 V
